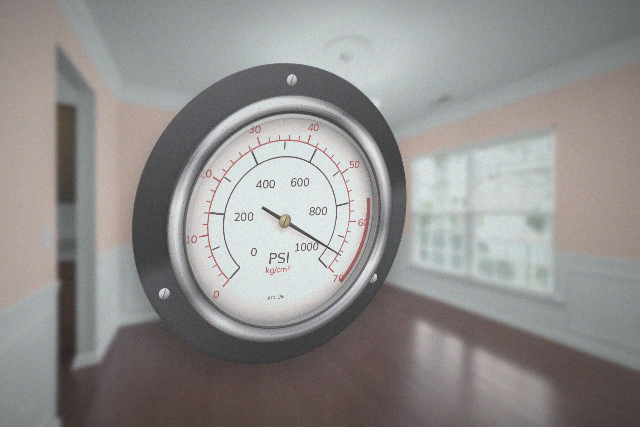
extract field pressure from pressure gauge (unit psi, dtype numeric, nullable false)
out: 950 psi
